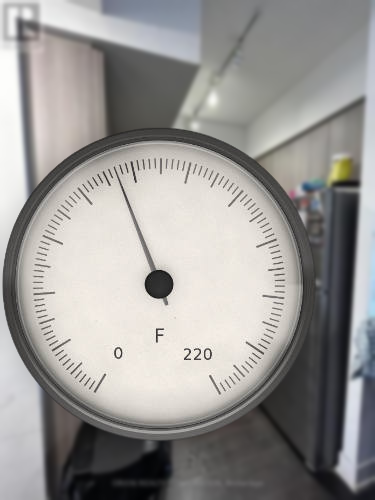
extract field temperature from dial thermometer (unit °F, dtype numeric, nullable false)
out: 94 °F
